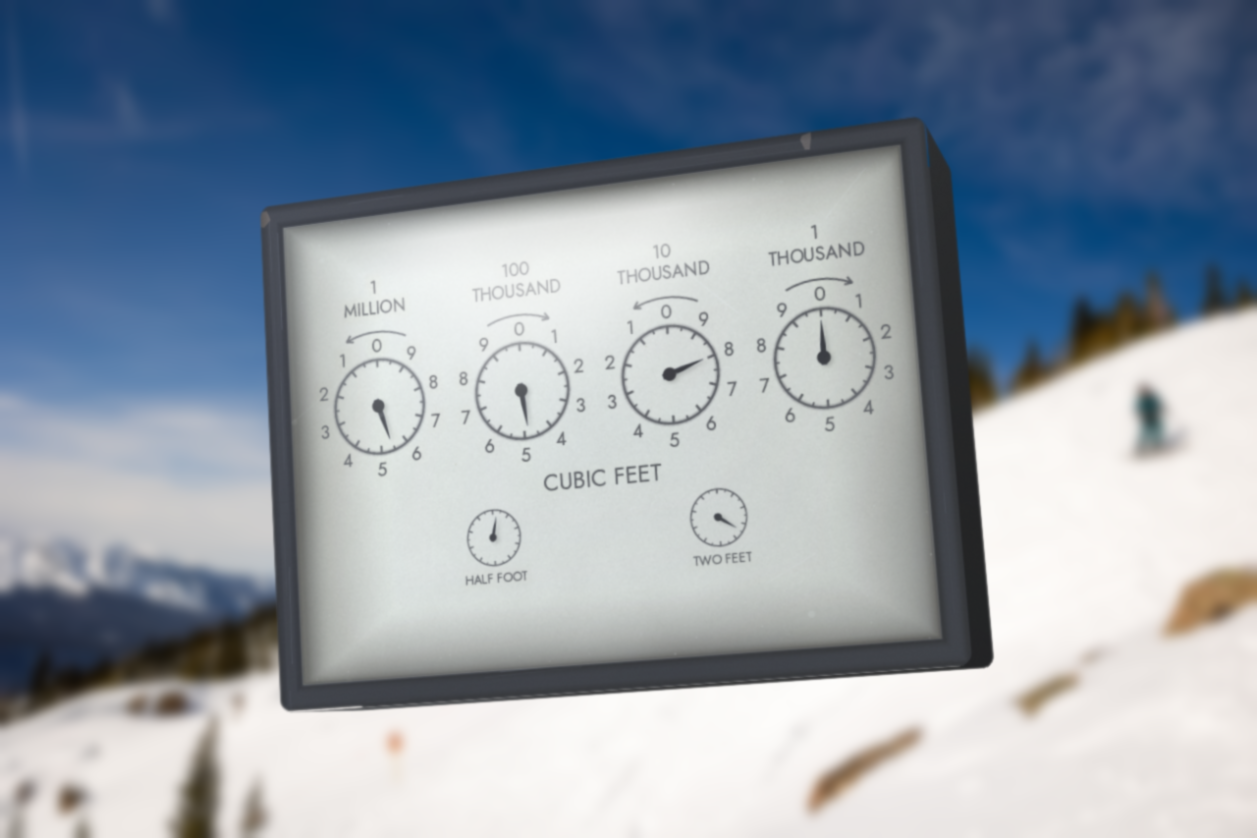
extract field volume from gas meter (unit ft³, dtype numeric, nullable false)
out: 548000 ft³
